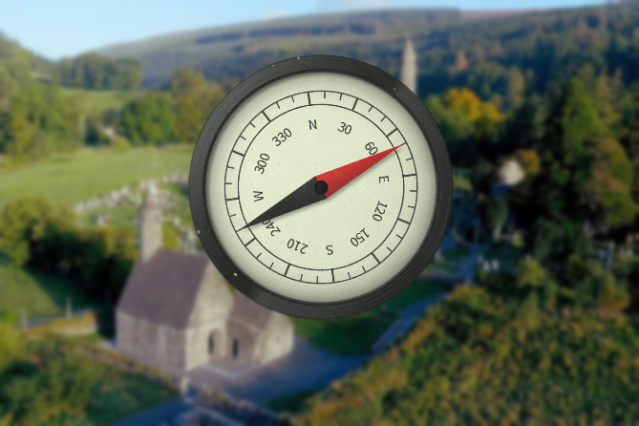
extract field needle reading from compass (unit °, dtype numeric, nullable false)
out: 70 °
